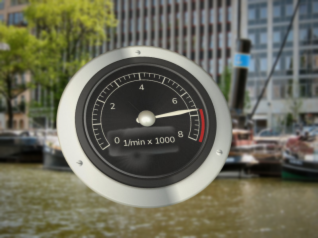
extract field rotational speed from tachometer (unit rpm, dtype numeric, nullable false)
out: 6800 rpm
